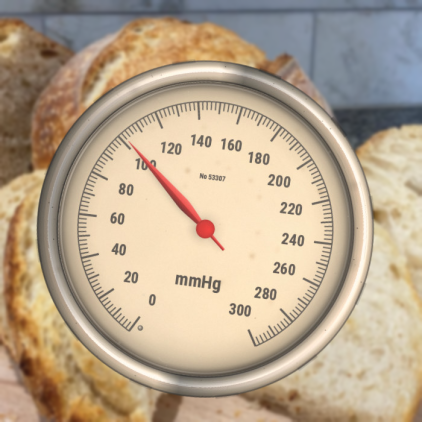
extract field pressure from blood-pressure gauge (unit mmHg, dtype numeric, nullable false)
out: 102 mmHg
